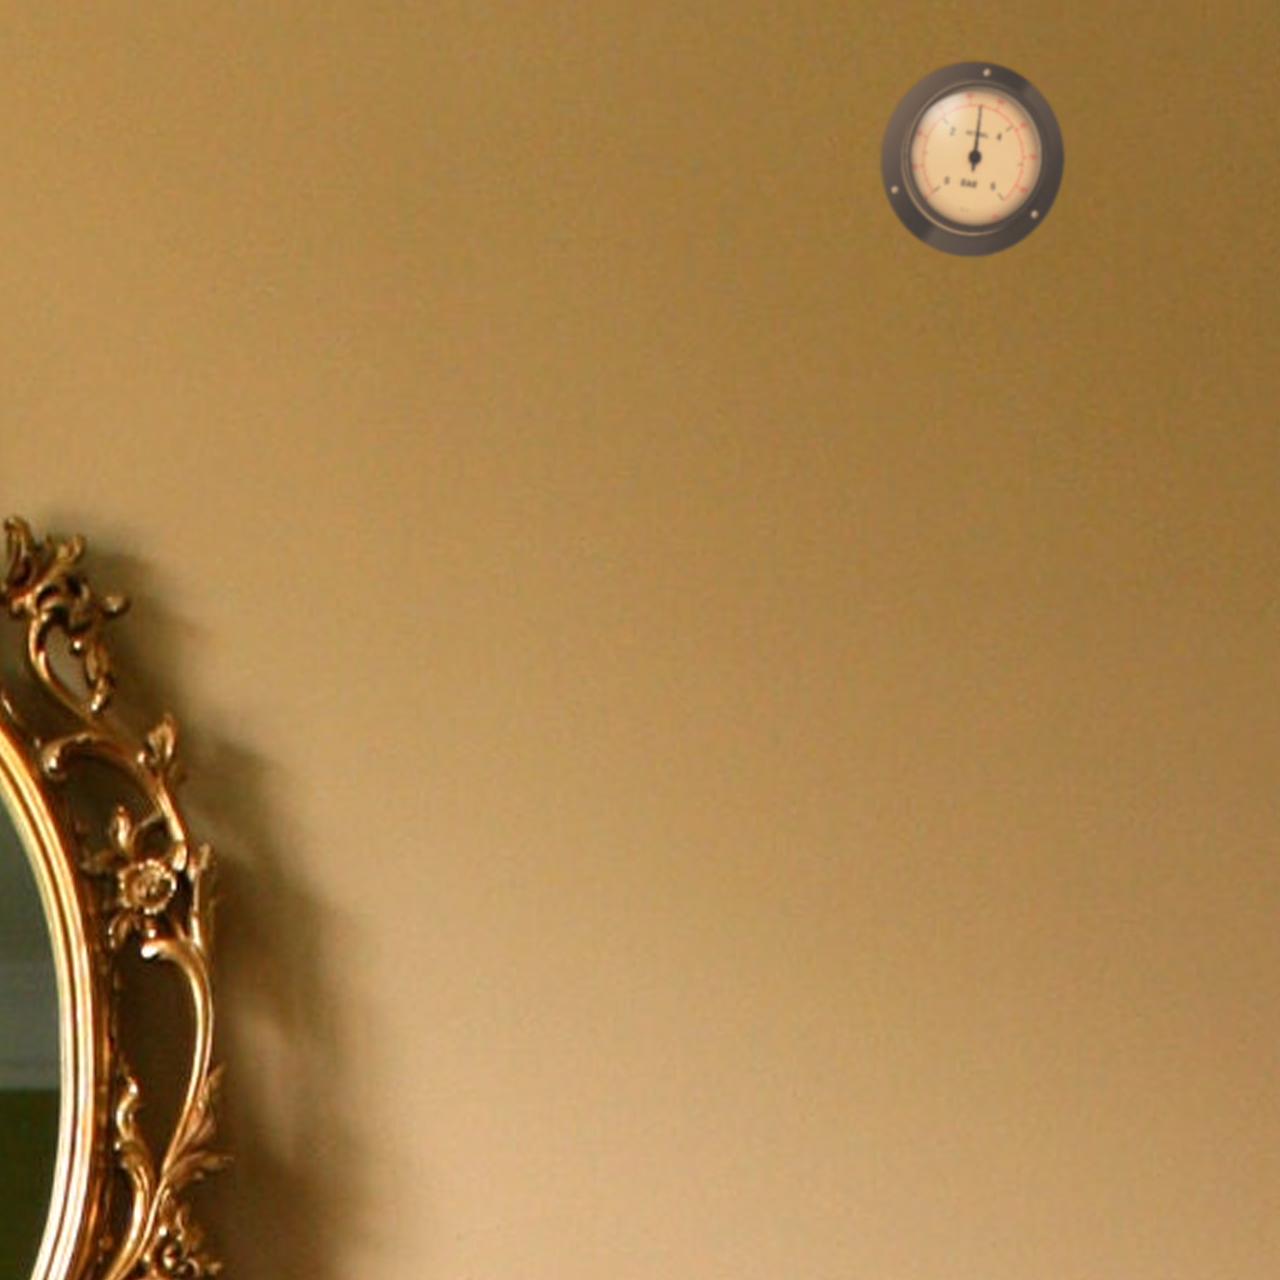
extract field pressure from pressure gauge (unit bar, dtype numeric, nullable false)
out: 3 bar
